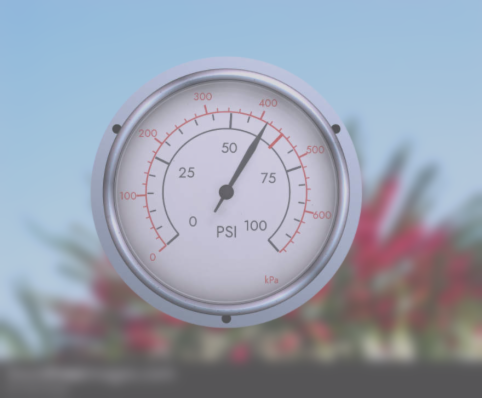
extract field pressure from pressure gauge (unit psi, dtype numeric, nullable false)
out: 60 psi
